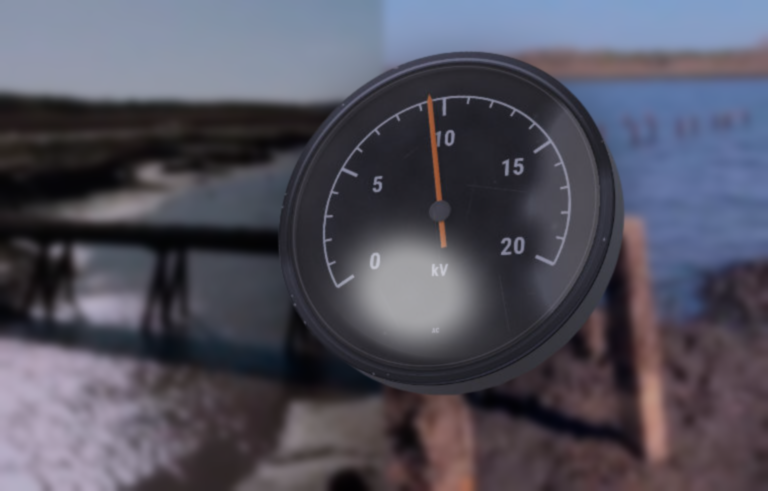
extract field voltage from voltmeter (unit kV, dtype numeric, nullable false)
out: 9.5 kV
